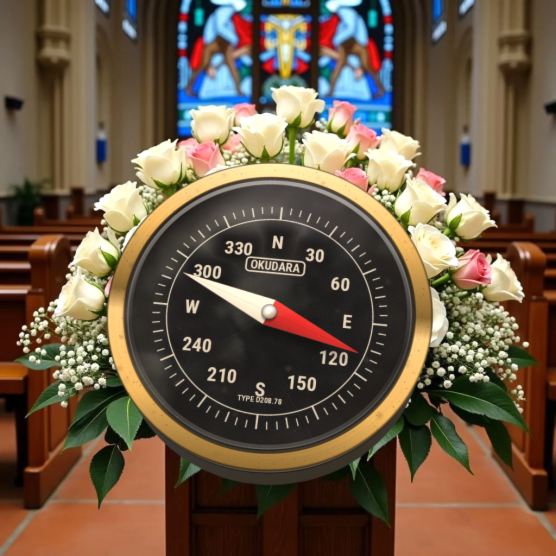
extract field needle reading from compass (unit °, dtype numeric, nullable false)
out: 110 °
